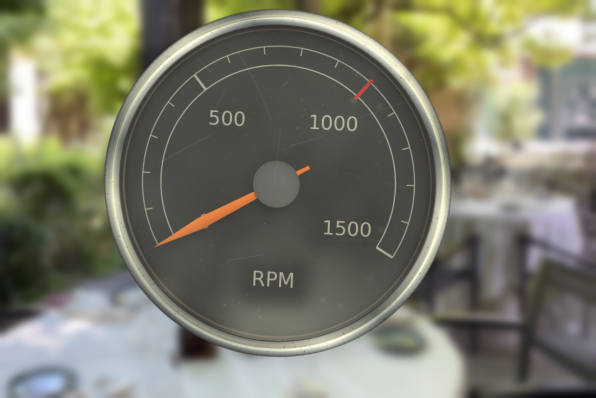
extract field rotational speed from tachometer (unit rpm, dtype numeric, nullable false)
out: 0 rpm
